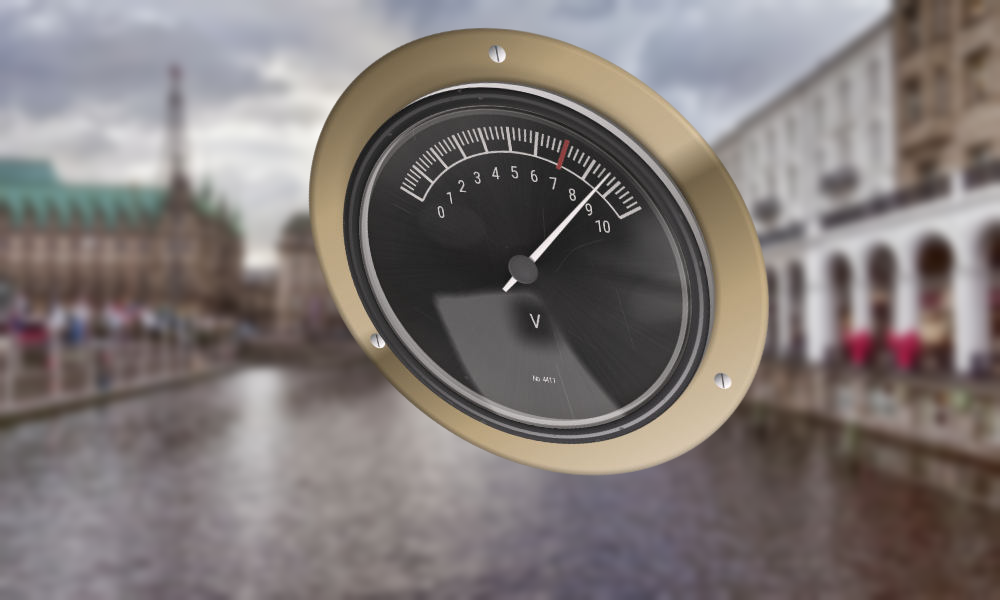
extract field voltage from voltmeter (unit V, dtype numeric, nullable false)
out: 8.6 V
